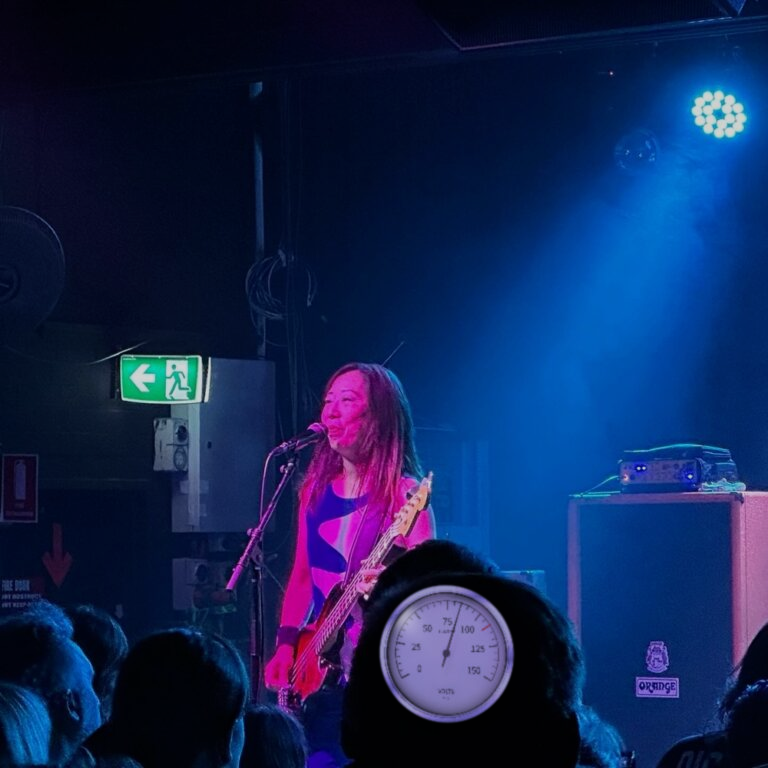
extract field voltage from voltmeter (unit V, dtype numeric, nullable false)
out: 85 V
